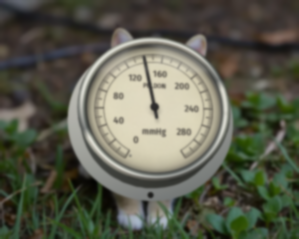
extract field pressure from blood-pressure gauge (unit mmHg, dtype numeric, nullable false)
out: 140 mmHg
